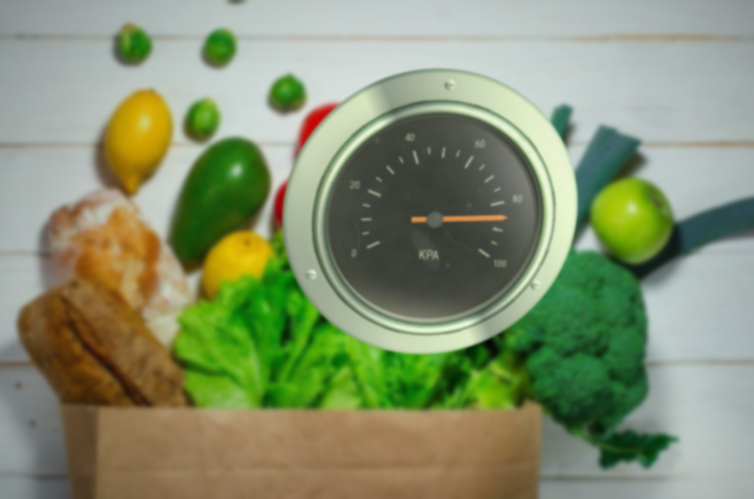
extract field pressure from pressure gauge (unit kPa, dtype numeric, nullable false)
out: 85 kPa
